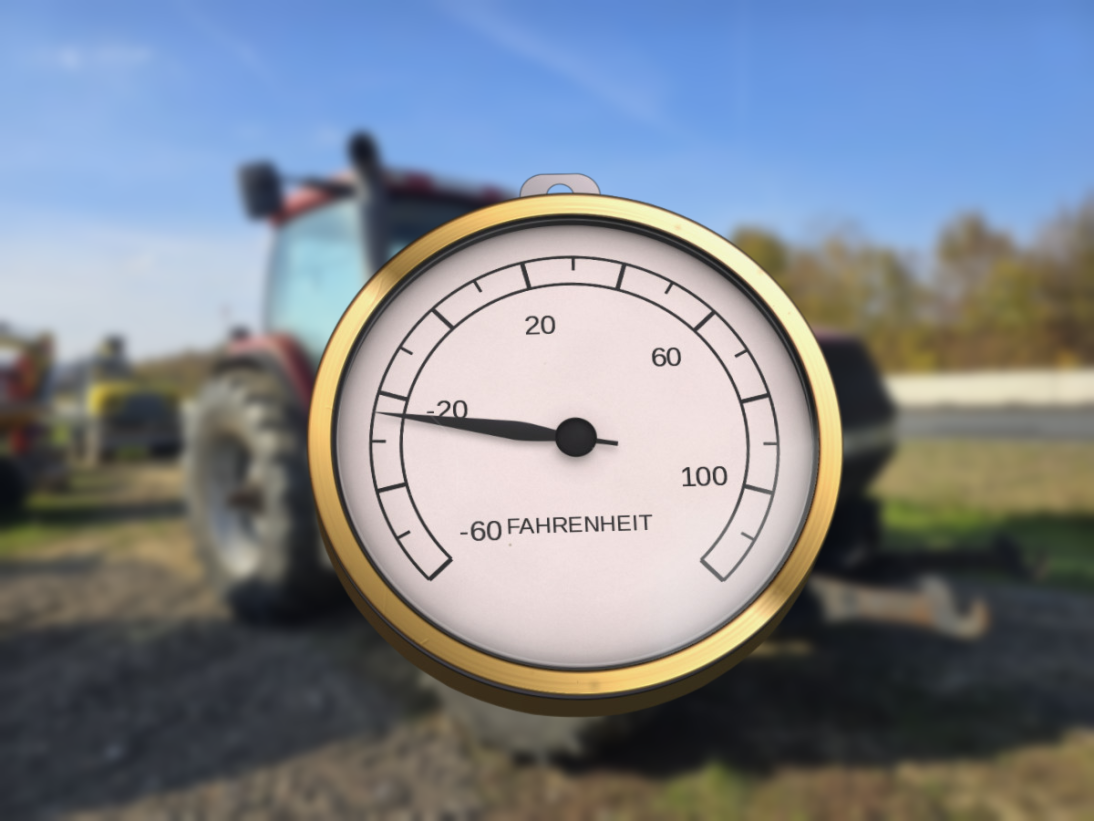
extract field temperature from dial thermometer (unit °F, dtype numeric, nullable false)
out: -25 °F
